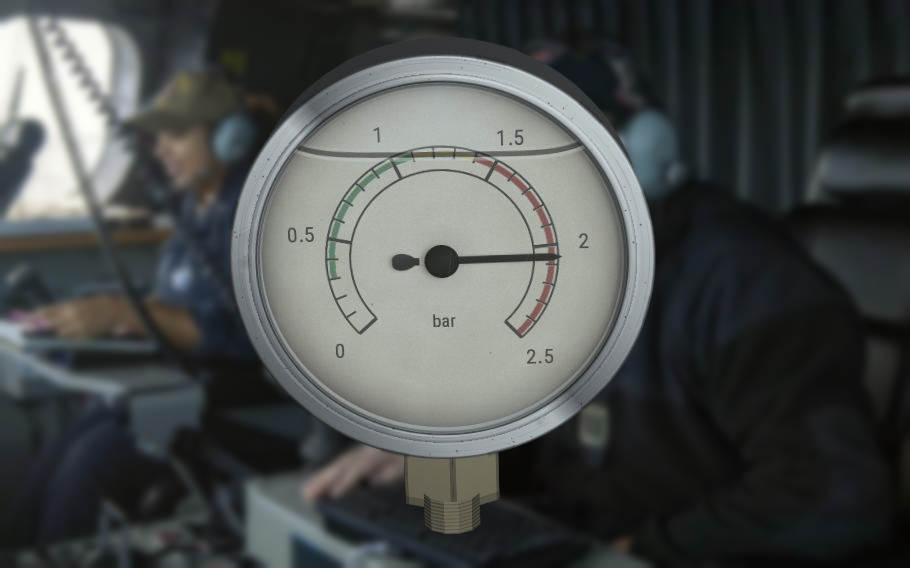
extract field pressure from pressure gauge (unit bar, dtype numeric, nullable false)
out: 2.05 bar
